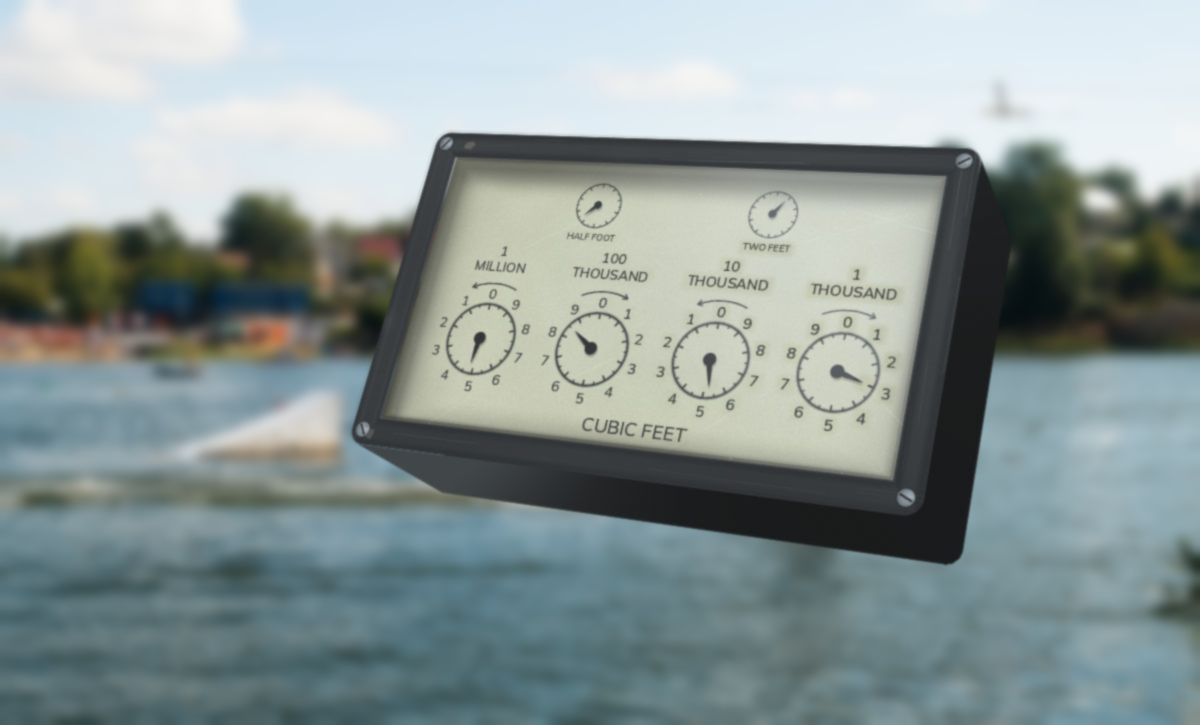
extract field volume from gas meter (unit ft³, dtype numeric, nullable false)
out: 485300 ft³
